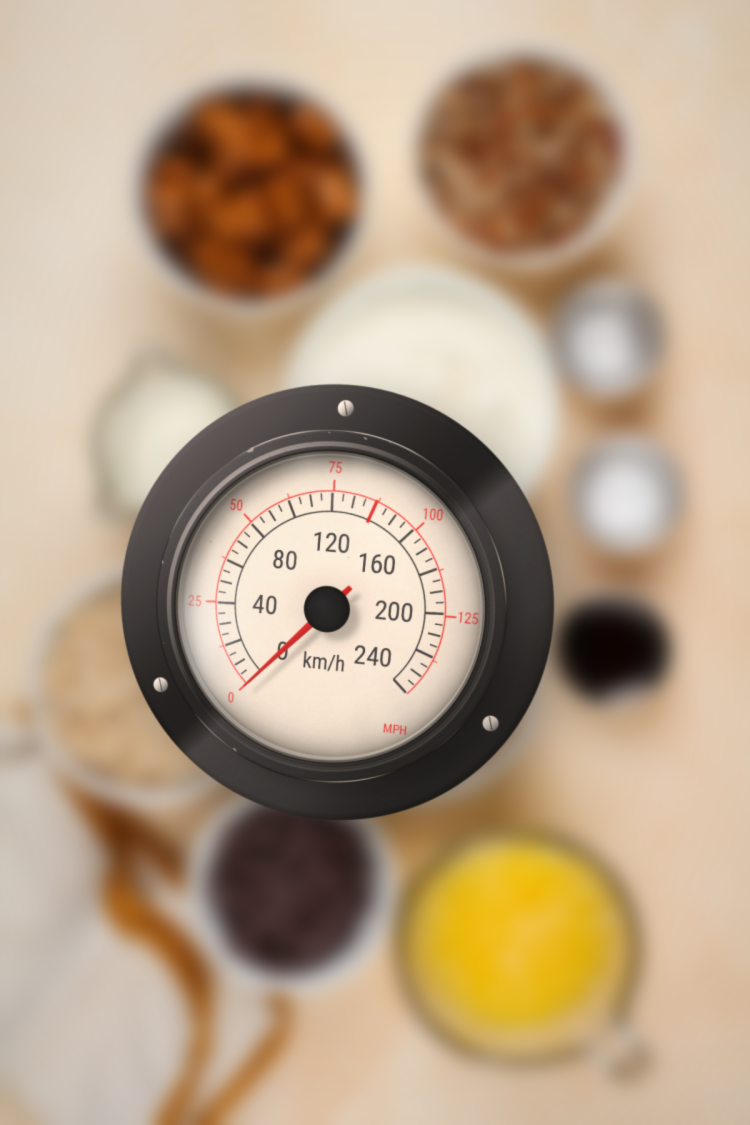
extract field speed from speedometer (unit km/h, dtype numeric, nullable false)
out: 0 km/h
